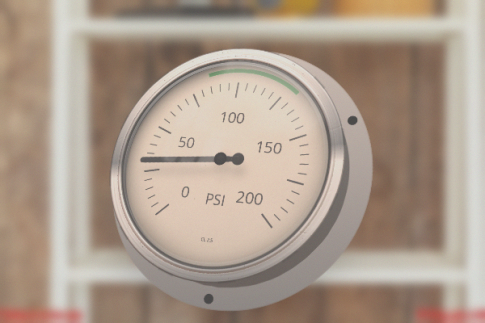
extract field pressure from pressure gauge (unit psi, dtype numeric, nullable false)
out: 30 psi
